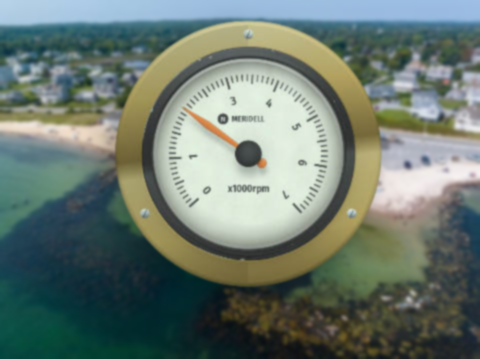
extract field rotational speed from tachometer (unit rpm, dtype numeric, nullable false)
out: 2000 rpm
